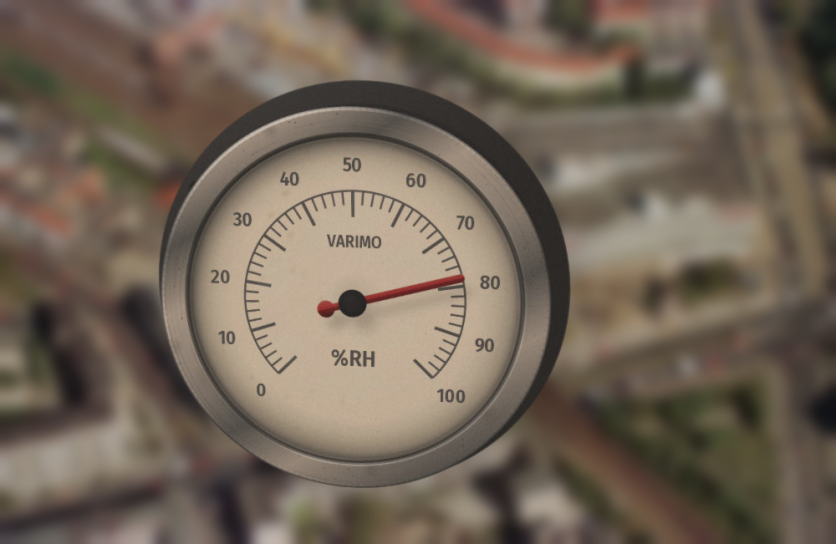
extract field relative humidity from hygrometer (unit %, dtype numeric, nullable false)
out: 78 %
